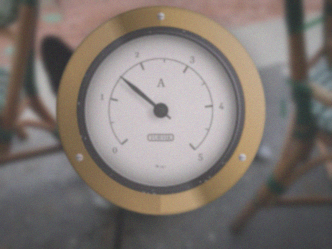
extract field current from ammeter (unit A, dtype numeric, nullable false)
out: 1.5 A
